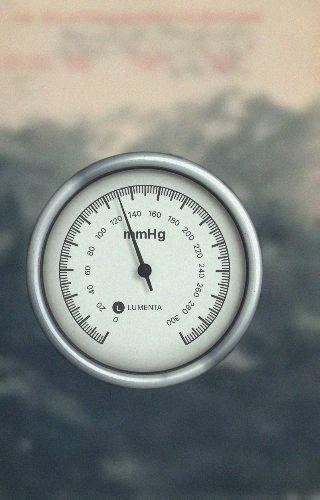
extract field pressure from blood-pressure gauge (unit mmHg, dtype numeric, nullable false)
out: 130 mmHg
